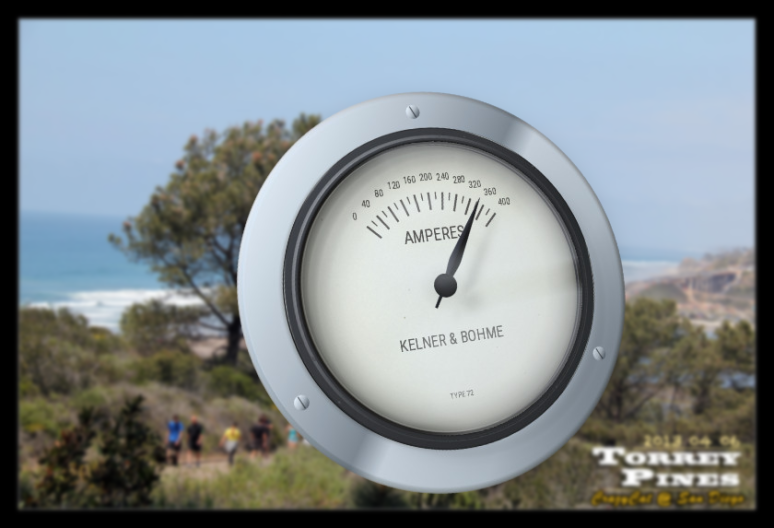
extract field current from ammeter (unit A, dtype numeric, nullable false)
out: 340 A
